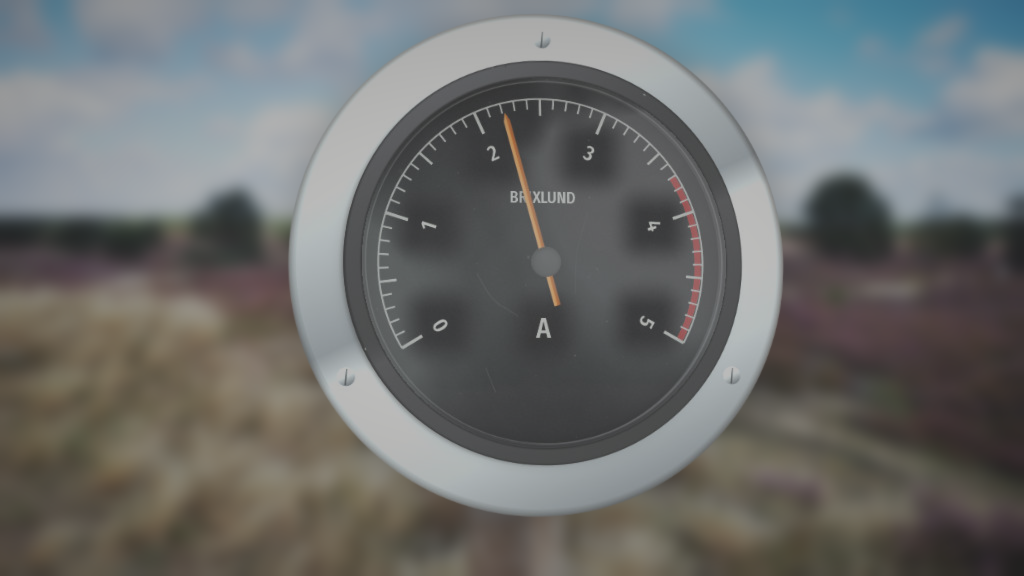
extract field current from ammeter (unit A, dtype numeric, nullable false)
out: 2.2 A
